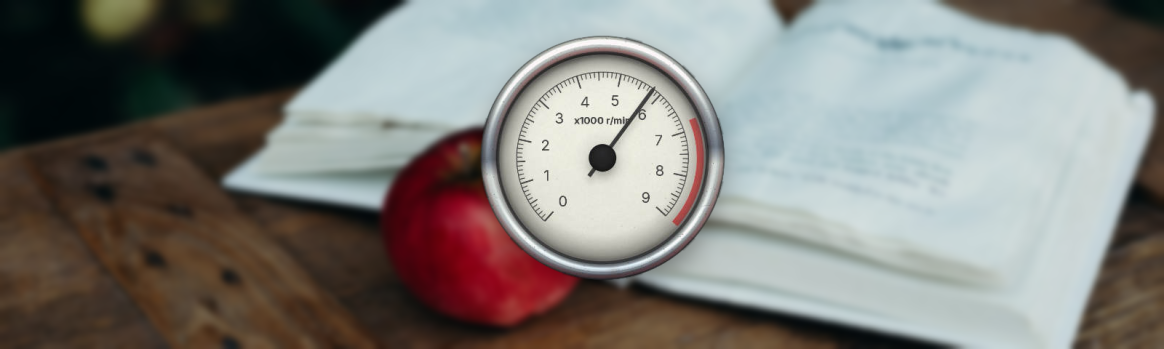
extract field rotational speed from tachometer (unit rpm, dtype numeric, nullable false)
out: 5800 rpm
